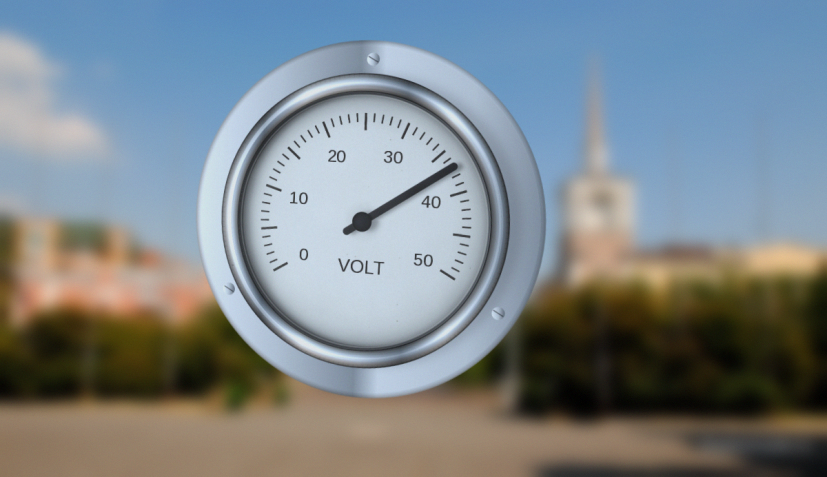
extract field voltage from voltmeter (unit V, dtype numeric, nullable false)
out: 37 V
